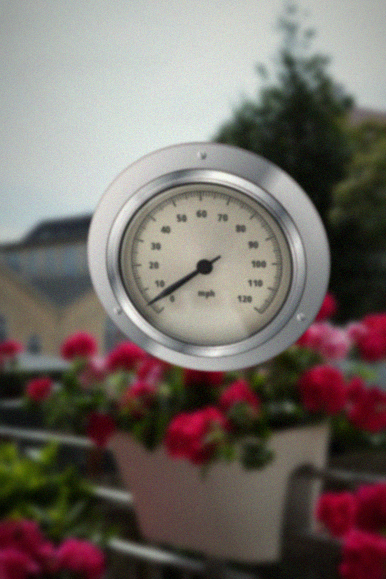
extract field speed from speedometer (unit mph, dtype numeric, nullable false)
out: 5 mph
